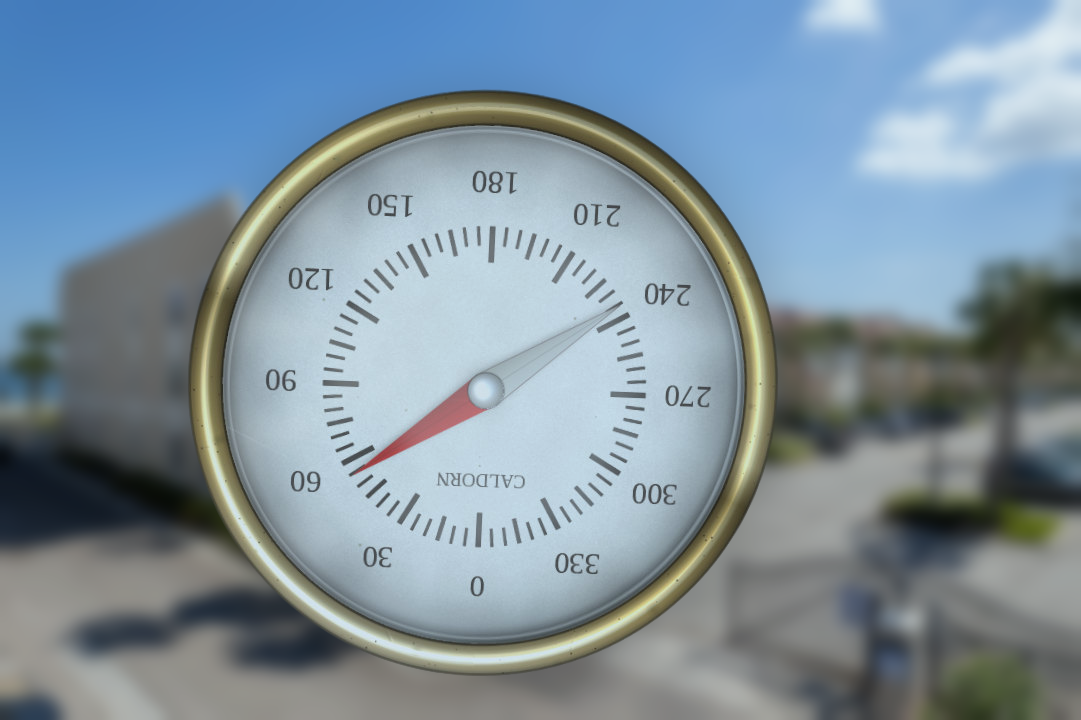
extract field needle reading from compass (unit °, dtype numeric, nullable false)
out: 55 °
